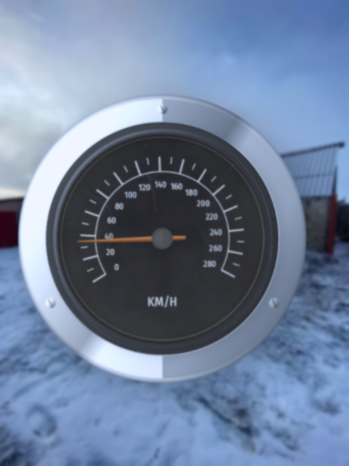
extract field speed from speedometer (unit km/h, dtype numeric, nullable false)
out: 35 km/h
